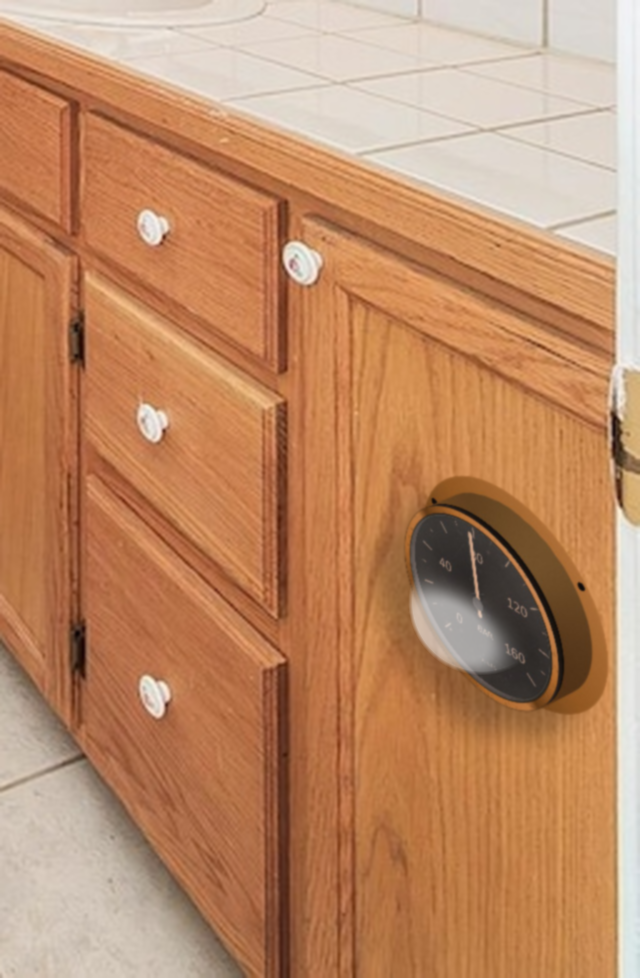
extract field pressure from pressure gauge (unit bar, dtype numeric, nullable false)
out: 80 bar
